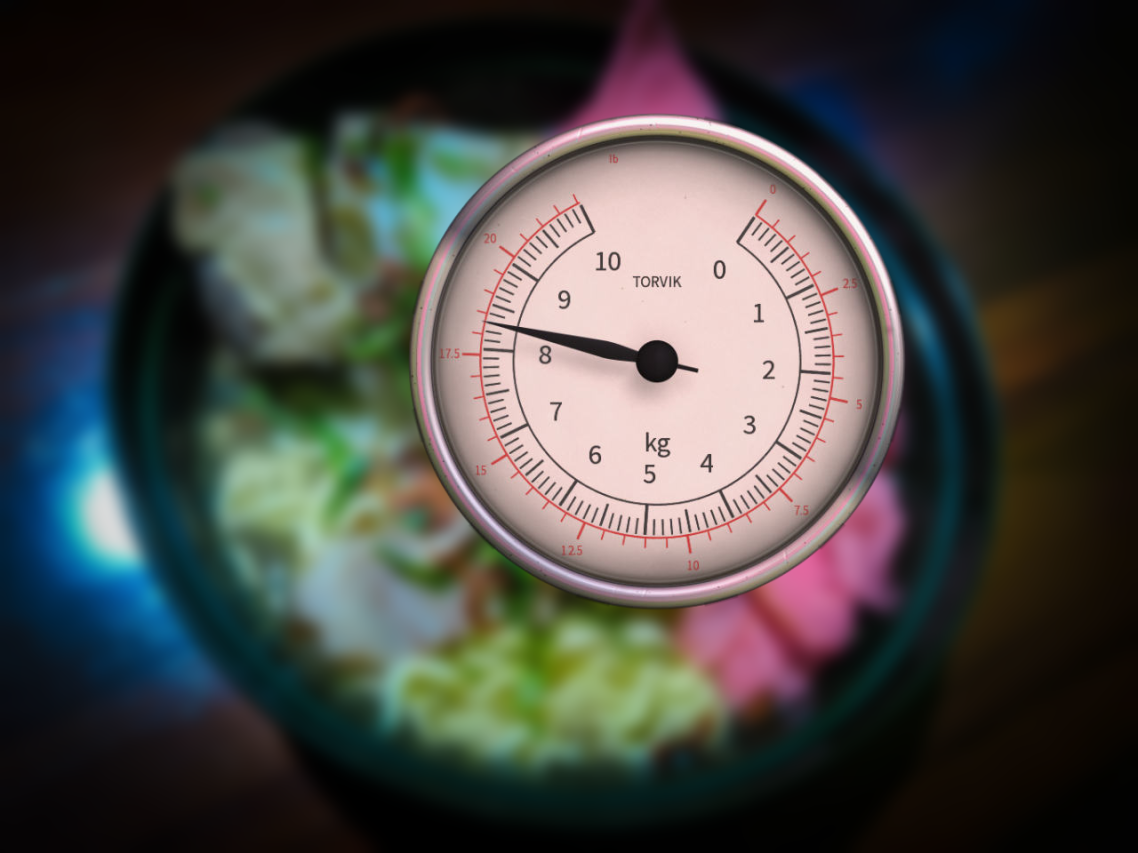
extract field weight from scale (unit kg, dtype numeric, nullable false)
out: 8.3 kg
